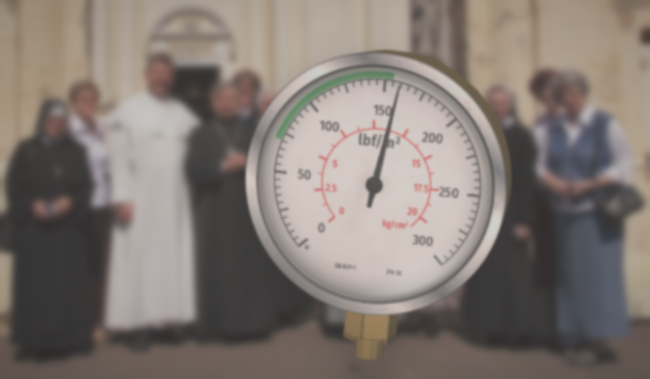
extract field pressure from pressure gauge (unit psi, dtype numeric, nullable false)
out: 160 psi
